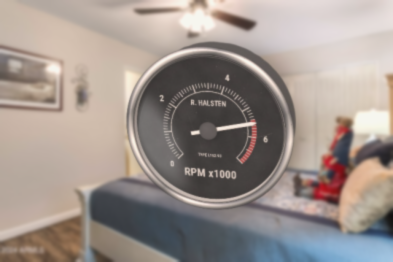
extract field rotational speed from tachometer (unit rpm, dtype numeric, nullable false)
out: 5500 rpm
